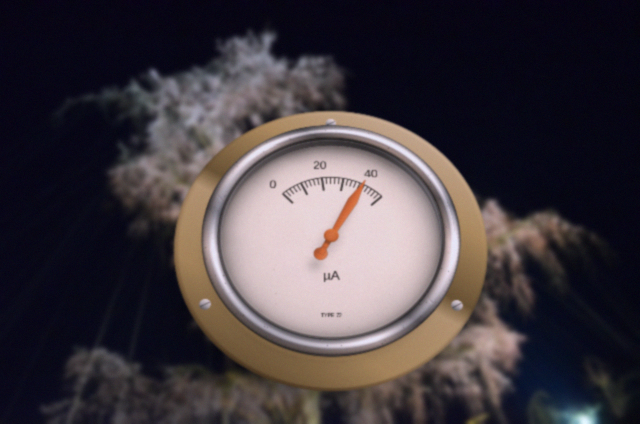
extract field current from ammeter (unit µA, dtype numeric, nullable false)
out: 40 µA
